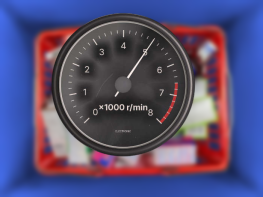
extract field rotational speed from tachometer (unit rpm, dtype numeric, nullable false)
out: 5000 rpm
